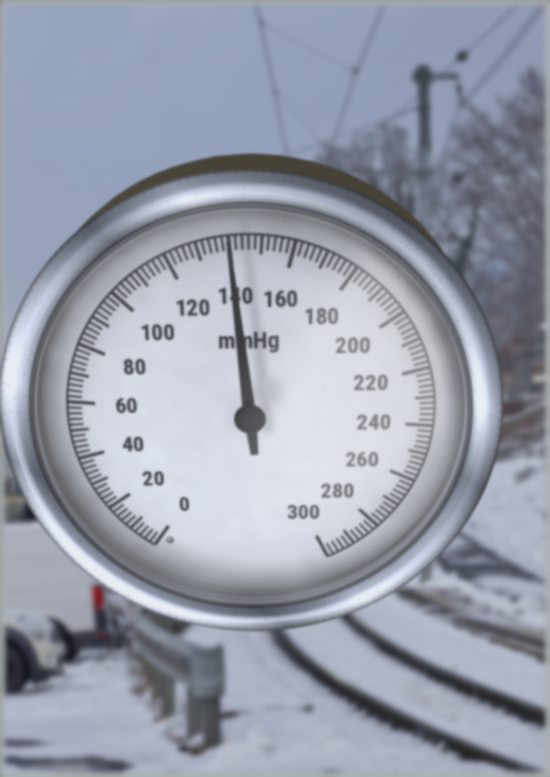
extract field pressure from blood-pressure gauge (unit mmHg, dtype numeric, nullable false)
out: 140 mmHg
